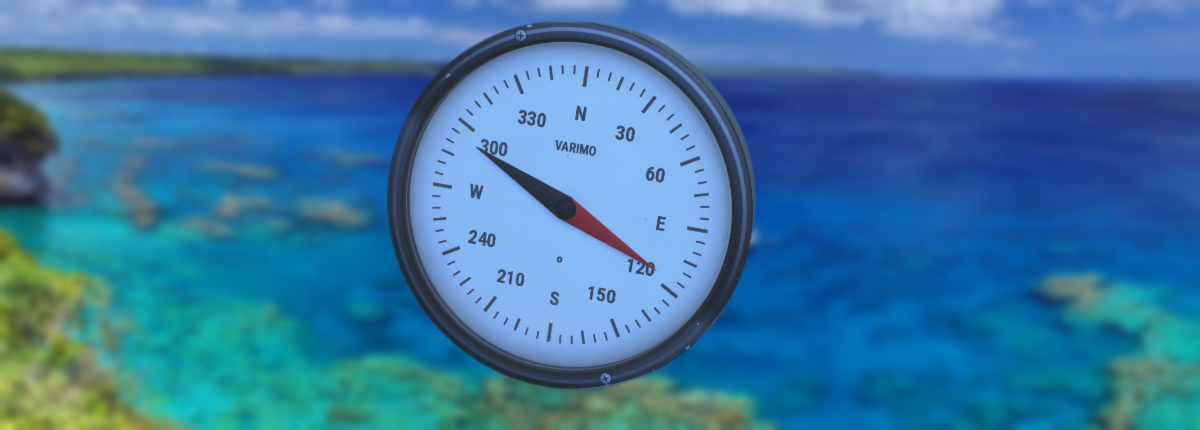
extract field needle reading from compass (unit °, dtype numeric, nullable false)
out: 115 °
